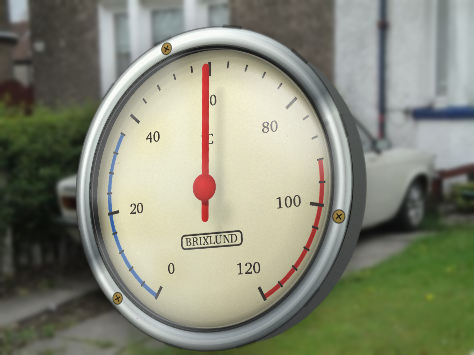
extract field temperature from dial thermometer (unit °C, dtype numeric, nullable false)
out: 60 °C
